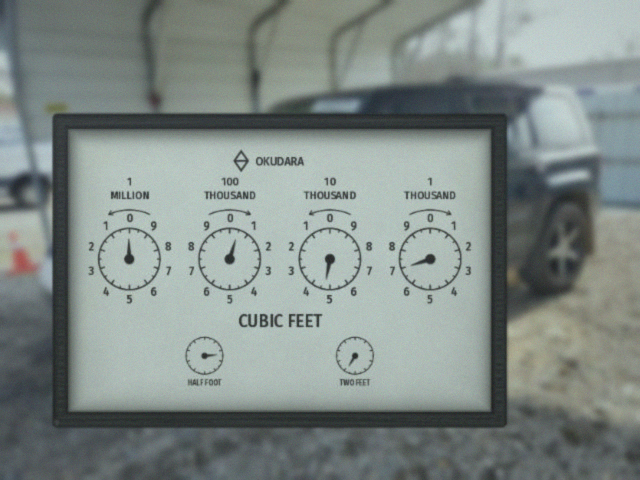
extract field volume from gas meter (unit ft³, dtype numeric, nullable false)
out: 4700 ft³
